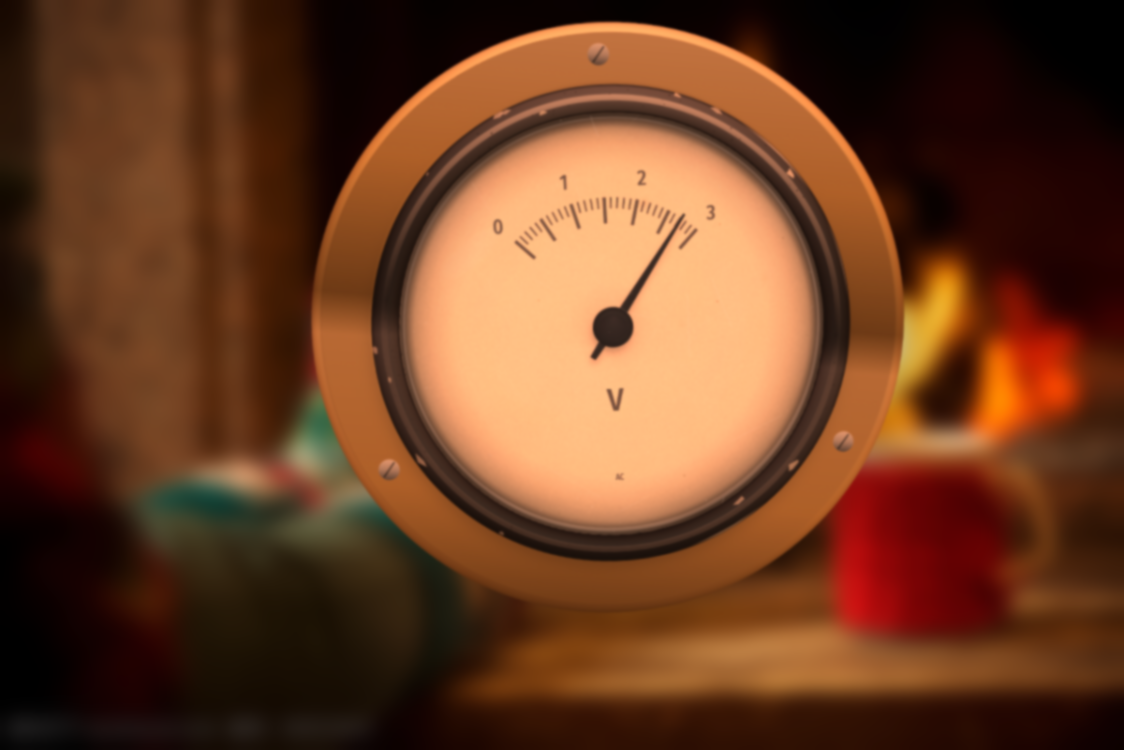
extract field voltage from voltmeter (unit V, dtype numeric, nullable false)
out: 2.7 V
